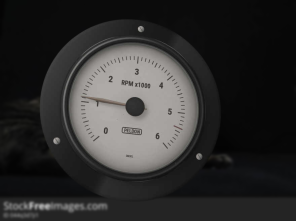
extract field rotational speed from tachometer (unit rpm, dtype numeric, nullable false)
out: 1100 rpm
